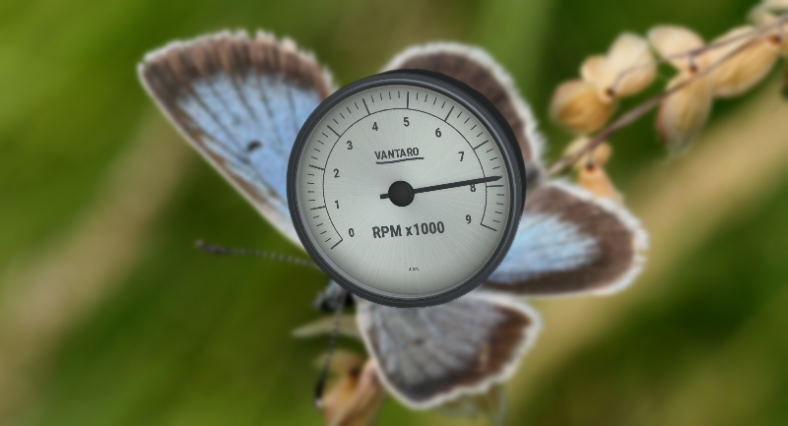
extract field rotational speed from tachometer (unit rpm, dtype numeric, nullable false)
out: 7800 rpm
